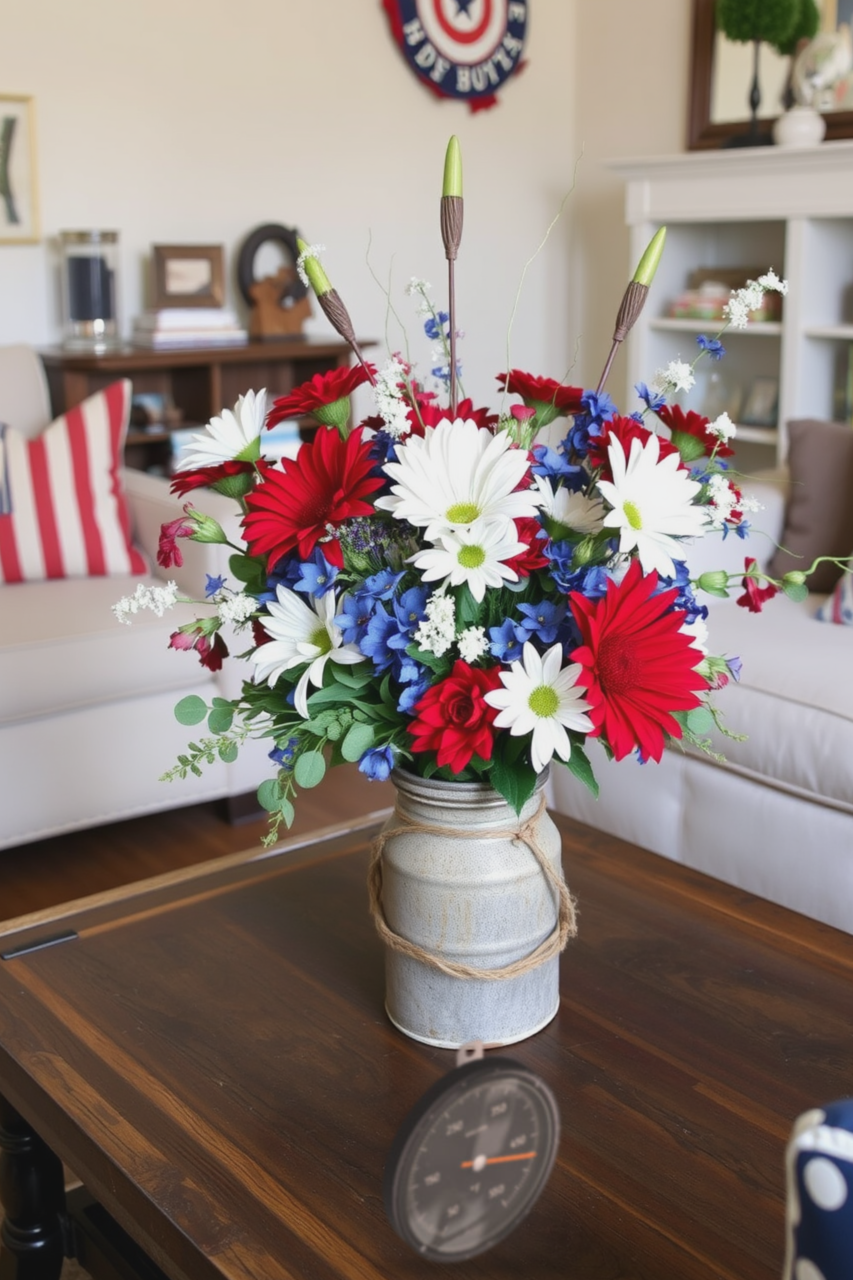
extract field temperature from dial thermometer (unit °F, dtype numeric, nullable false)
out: 475 °F
